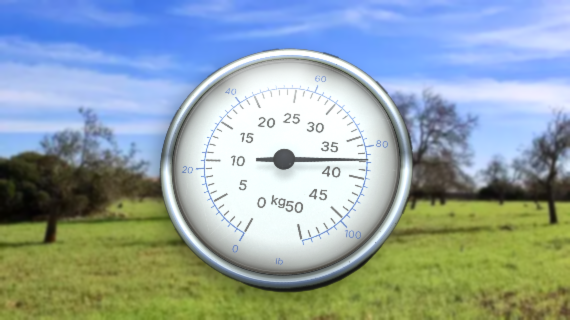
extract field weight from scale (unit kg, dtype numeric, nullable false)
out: 38 kg
